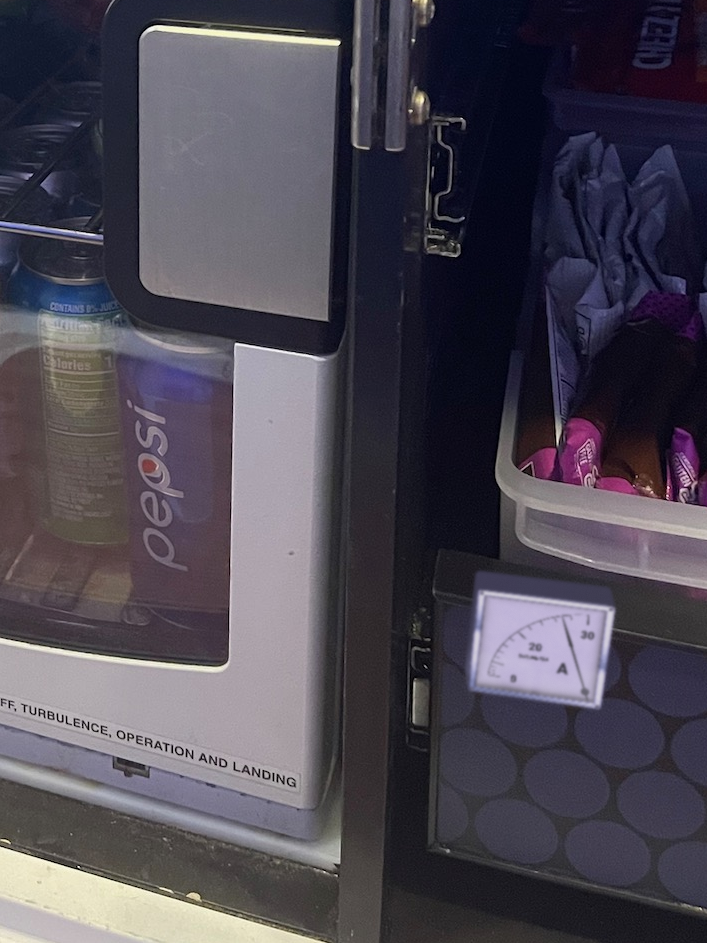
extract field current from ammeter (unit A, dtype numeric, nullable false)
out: 27 A
